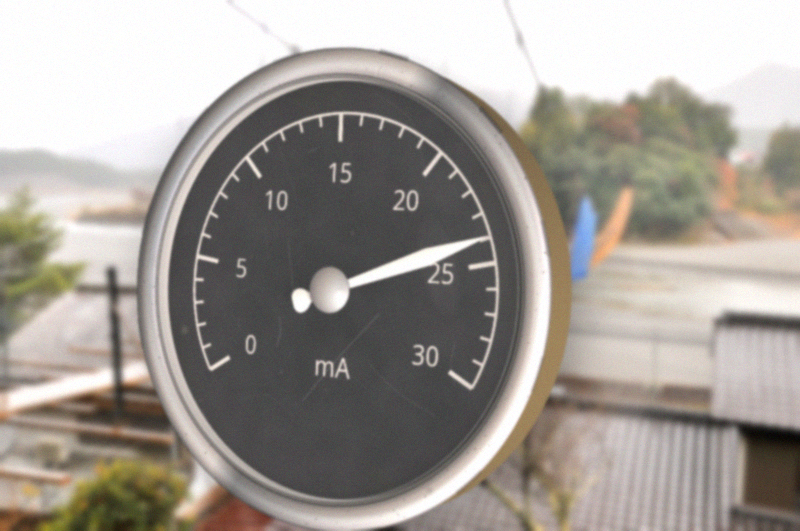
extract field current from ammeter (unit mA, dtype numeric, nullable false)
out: 24 mA
